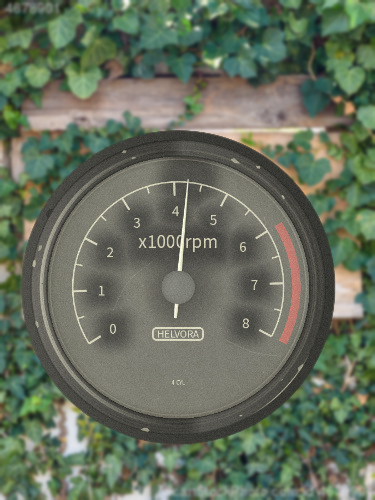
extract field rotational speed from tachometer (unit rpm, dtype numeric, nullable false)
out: 4250 rpm
